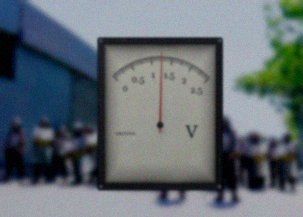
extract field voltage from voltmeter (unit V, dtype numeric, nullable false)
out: 1.25 V
